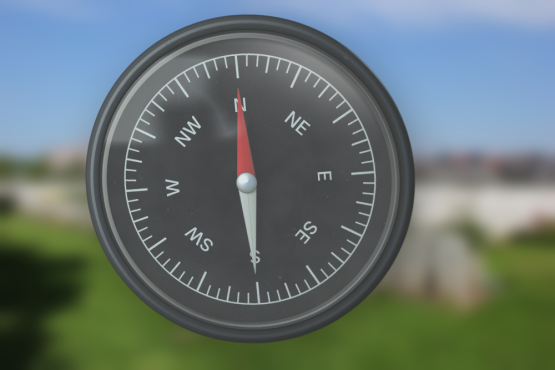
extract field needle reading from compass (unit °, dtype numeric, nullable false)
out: 0 °
